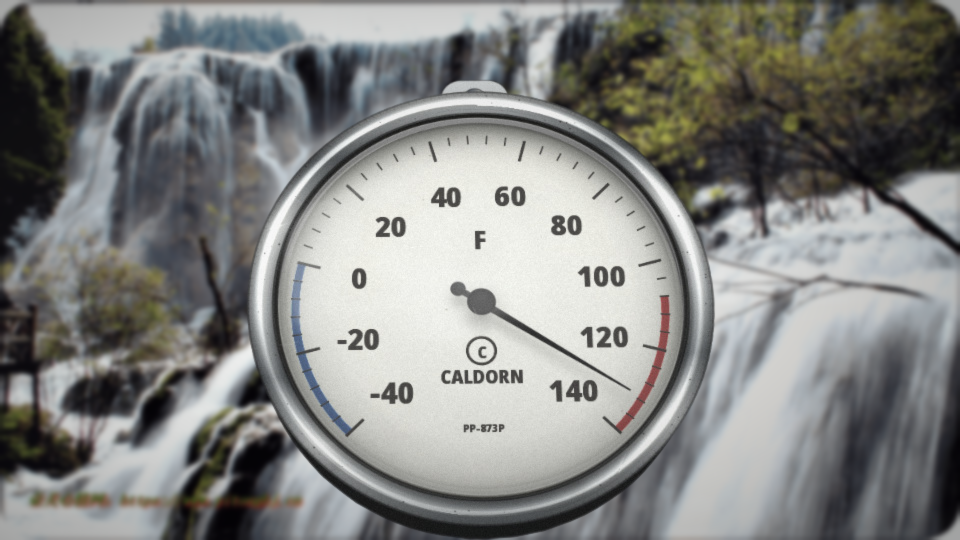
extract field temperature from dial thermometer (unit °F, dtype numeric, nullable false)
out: 132 °F
